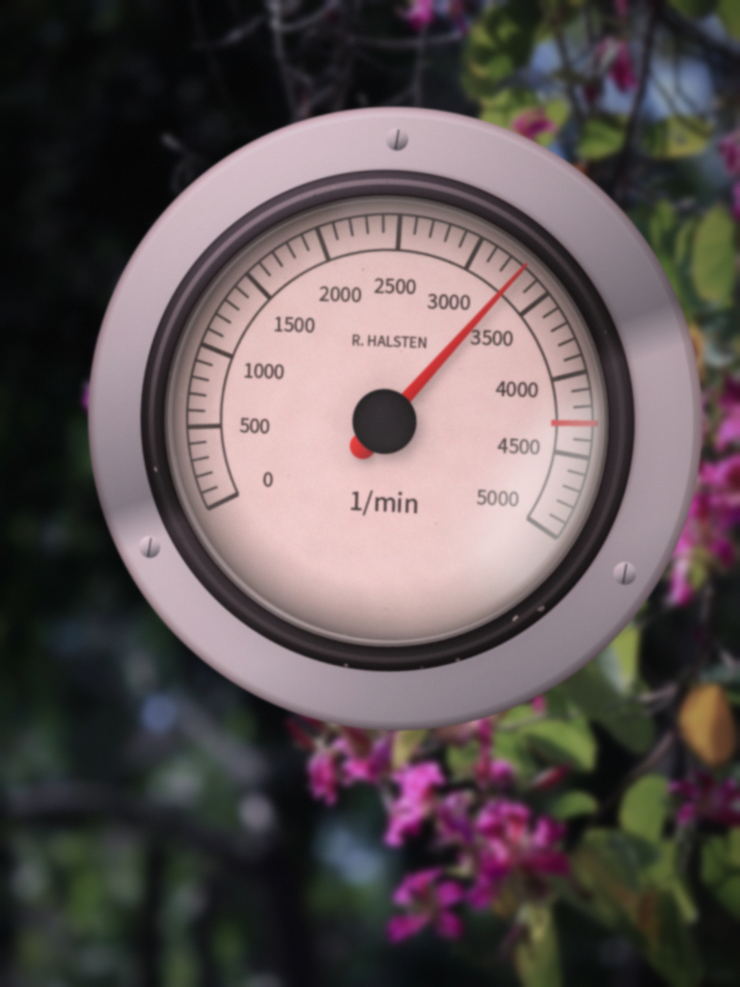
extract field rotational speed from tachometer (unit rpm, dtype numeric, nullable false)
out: 3300 rpm
